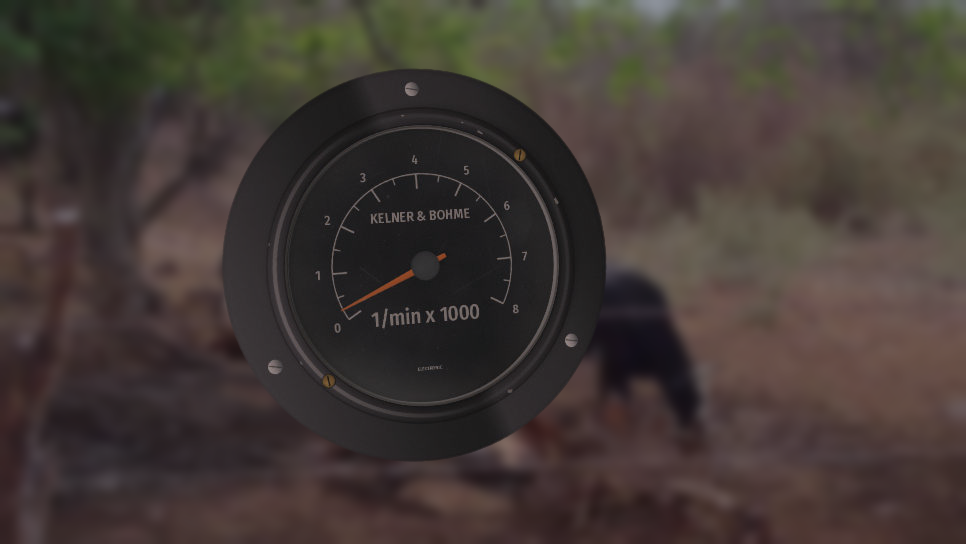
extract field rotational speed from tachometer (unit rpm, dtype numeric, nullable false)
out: 250 rpm
